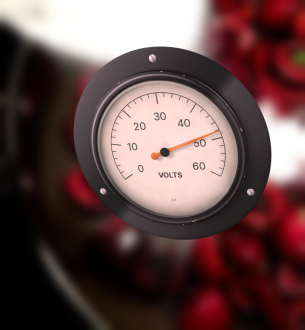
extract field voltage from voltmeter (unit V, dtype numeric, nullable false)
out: 48 V
